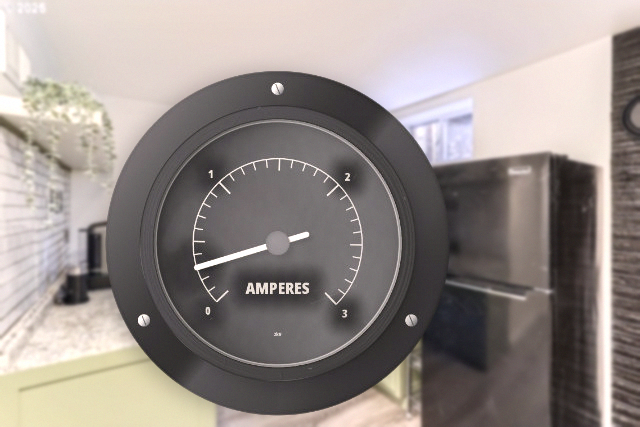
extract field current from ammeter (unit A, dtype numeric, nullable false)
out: 0.3 A
